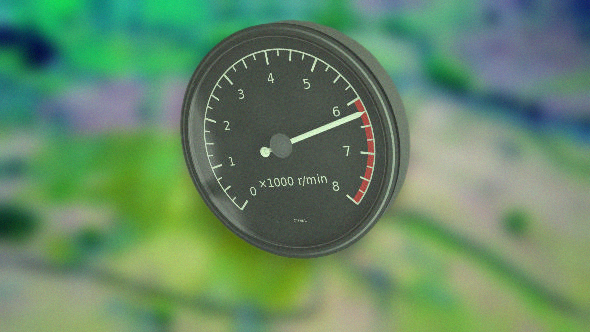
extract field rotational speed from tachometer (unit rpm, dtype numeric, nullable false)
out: 6250 rpm
